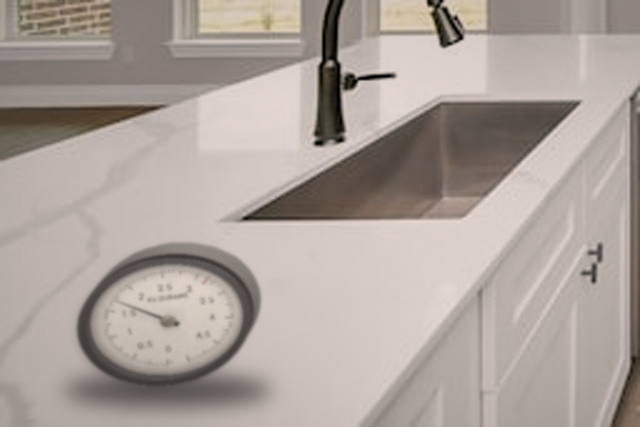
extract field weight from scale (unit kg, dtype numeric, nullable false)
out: 1.75 kg
